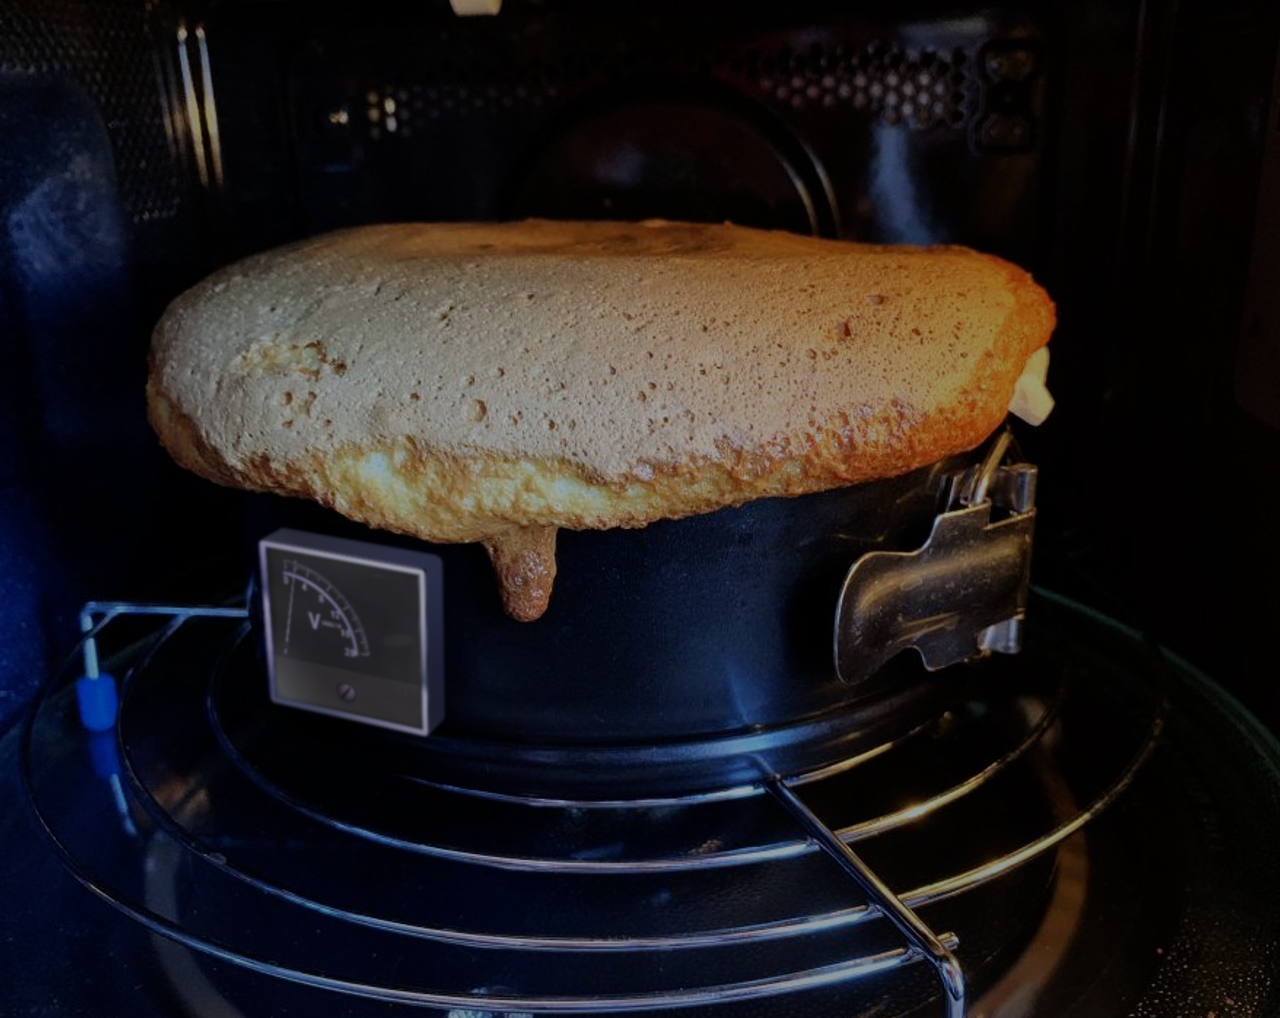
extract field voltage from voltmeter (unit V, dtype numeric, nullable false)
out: 2 V
